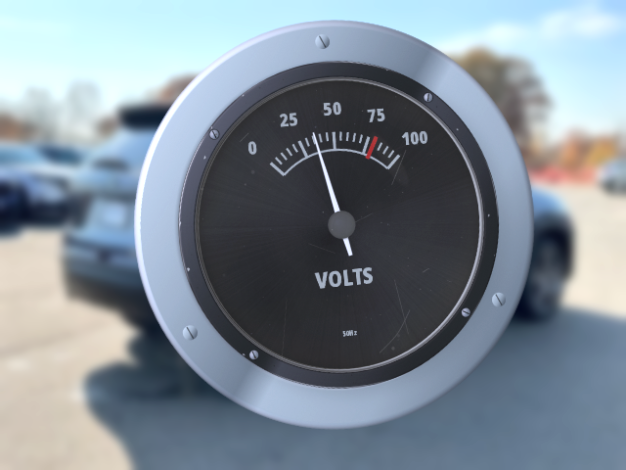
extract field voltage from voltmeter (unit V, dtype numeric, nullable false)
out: 35 V
